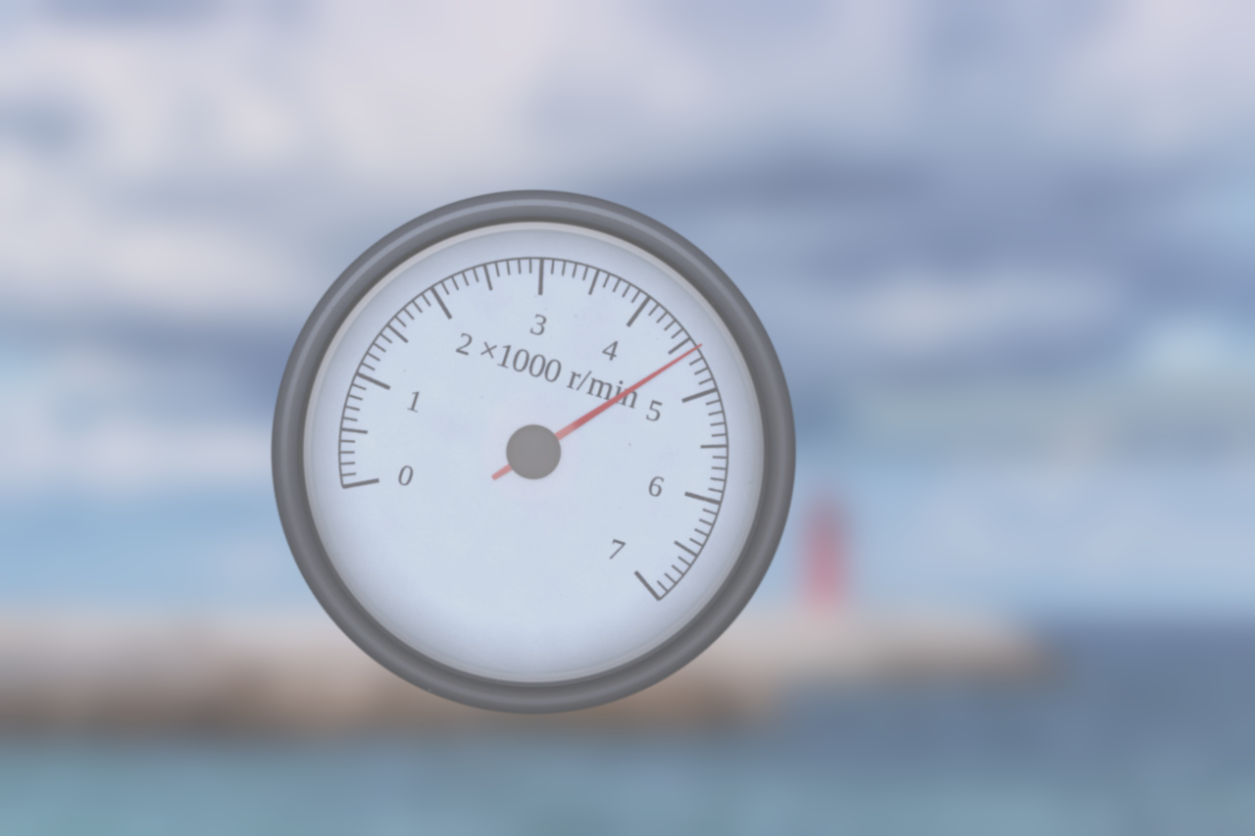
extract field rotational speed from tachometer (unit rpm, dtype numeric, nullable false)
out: 4600 rpm
